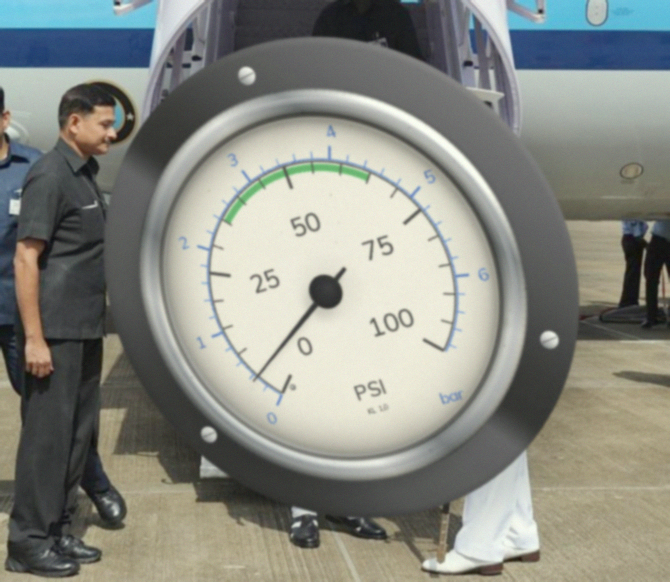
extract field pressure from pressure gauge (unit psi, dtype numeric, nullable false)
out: 5 psi
